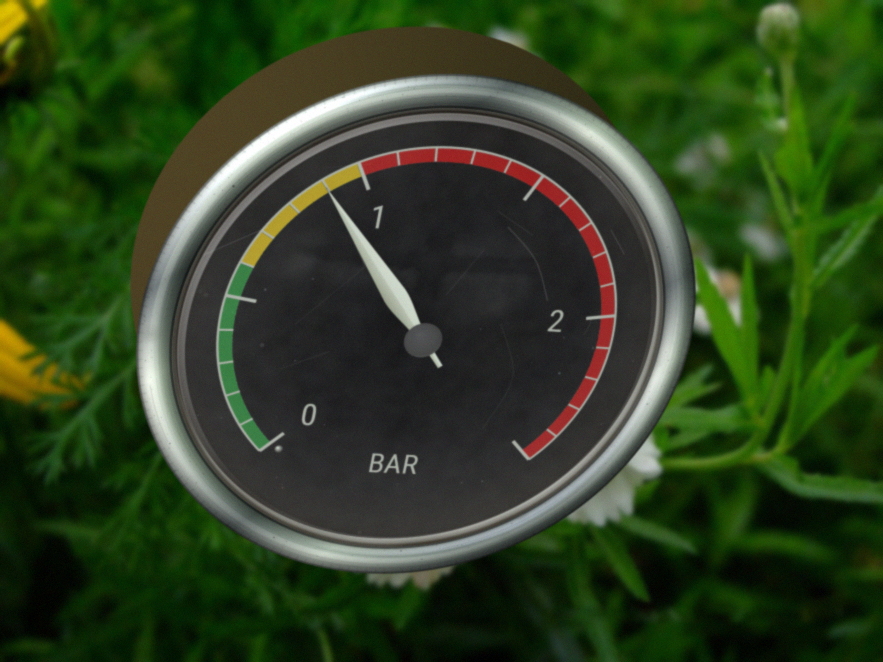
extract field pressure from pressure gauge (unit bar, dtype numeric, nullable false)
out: 0.9 bar
